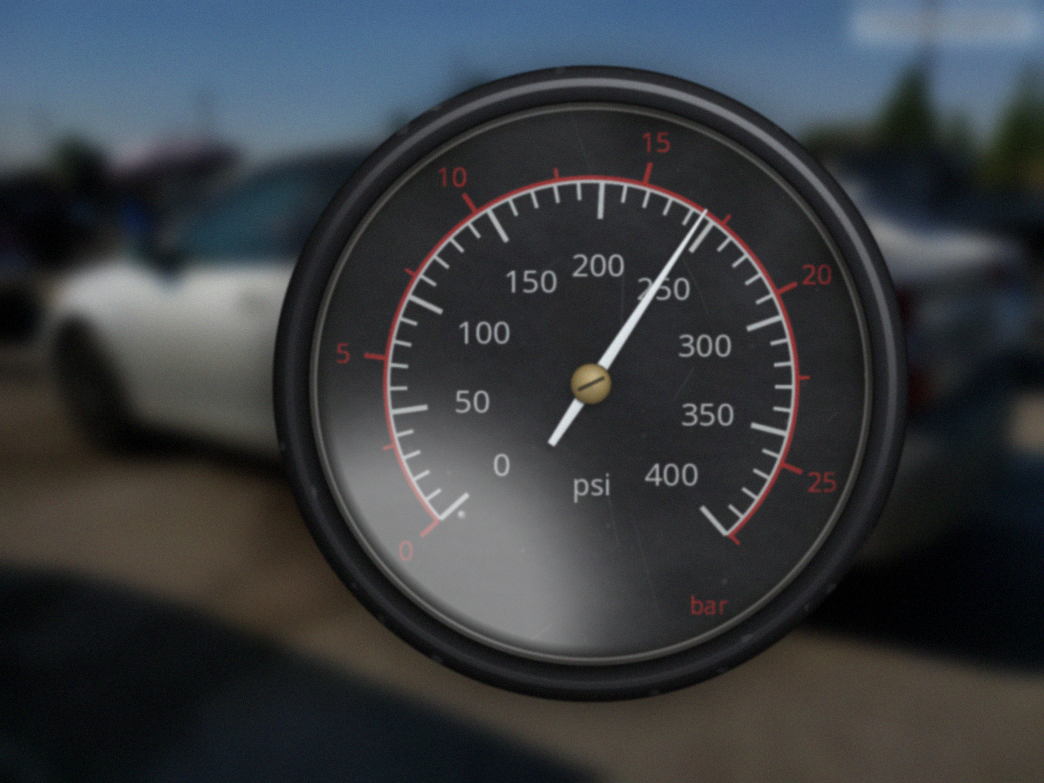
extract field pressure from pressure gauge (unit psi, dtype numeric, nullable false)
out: 245 psi
